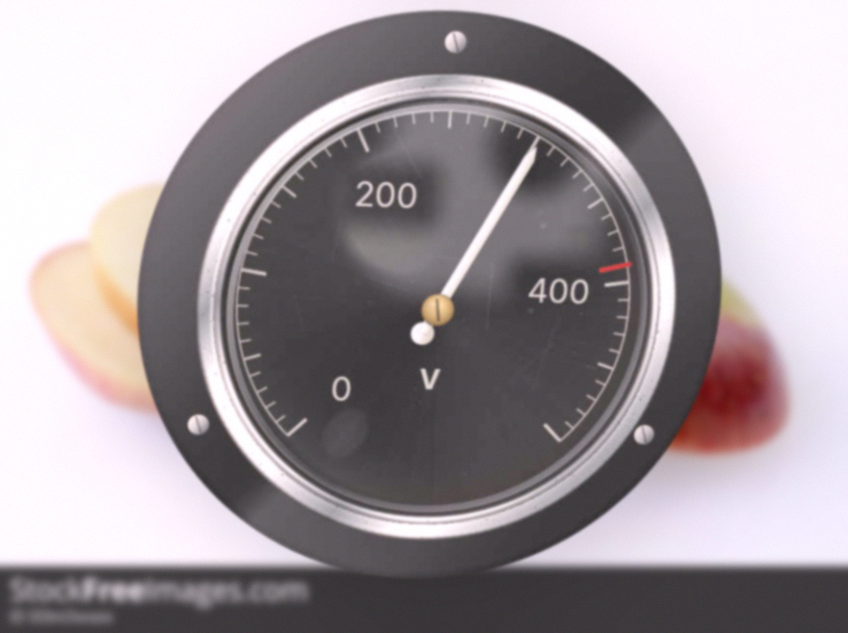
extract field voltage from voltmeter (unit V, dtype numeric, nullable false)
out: 300 V
